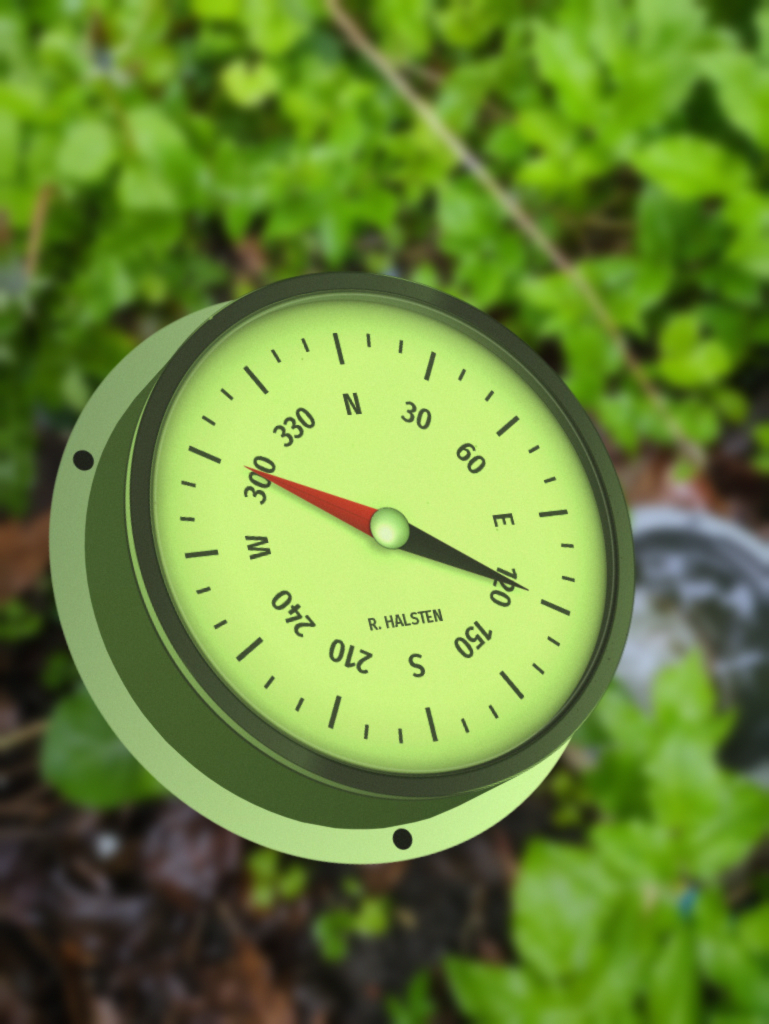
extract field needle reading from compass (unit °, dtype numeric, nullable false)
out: 300 °
